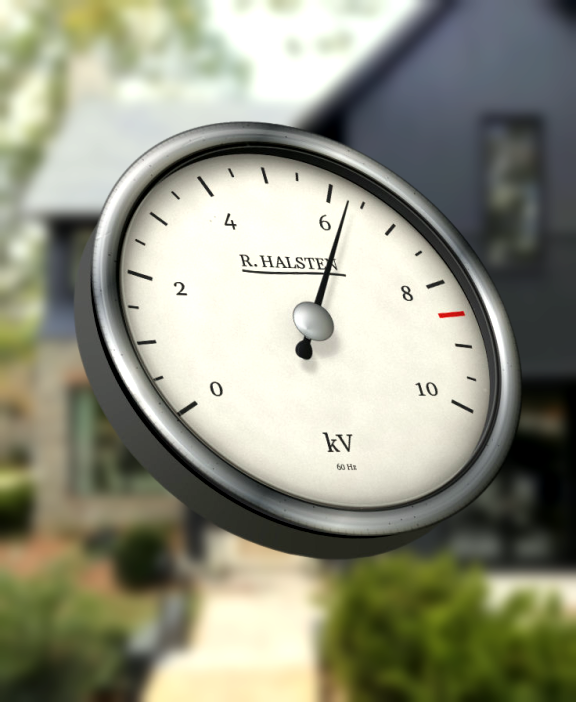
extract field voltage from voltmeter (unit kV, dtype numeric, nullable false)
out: 6.25 kV
